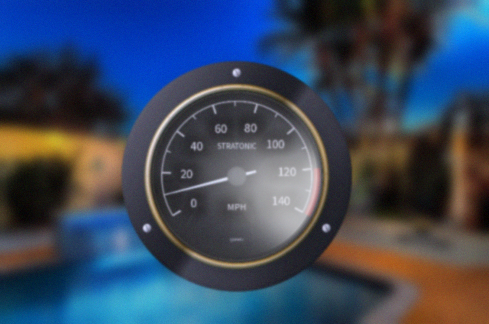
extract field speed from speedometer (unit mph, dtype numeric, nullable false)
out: 10 mph
